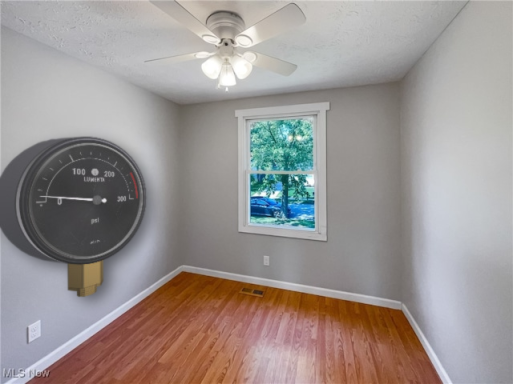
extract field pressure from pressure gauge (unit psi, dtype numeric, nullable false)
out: 10 psi
